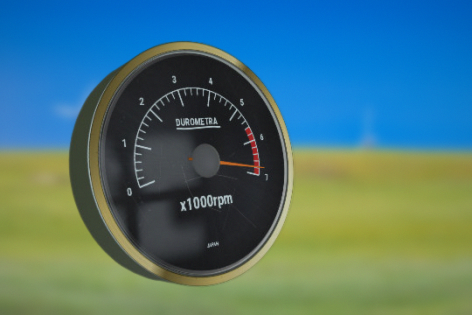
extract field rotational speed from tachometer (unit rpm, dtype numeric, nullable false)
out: 6800 rpm
